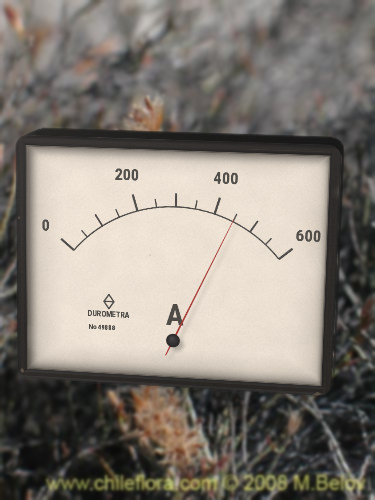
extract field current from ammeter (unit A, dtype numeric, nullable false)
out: 450 A
